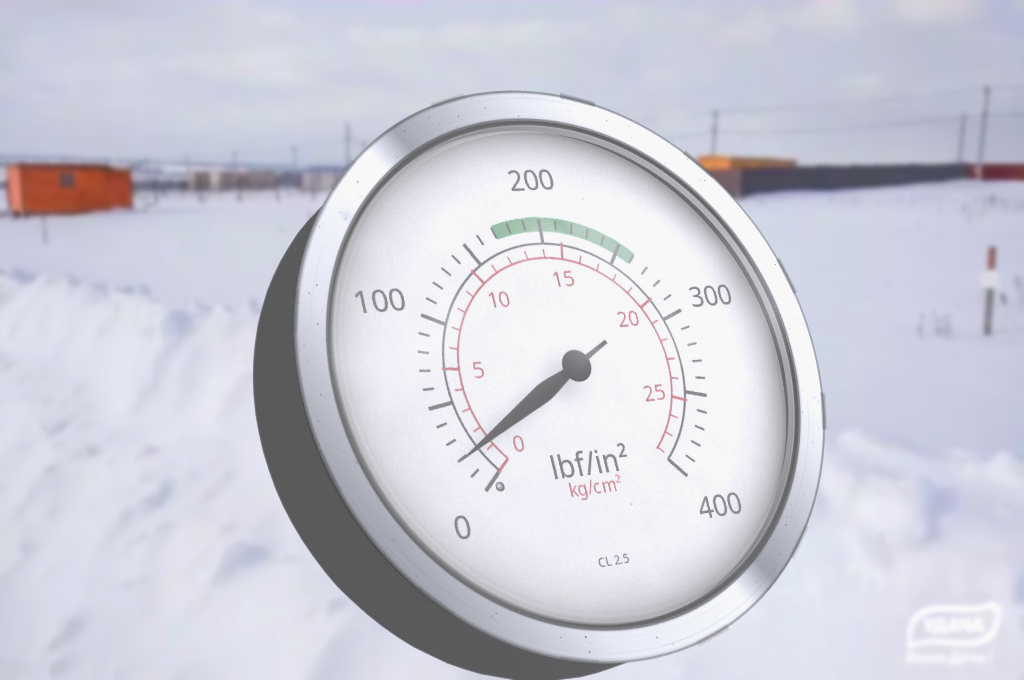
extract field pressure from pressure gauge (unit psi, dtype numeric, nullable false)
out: 20 psi
